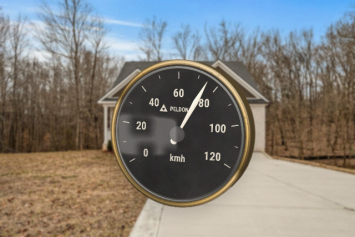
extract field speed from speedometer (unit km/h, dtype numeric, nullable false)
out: 75 km/h
